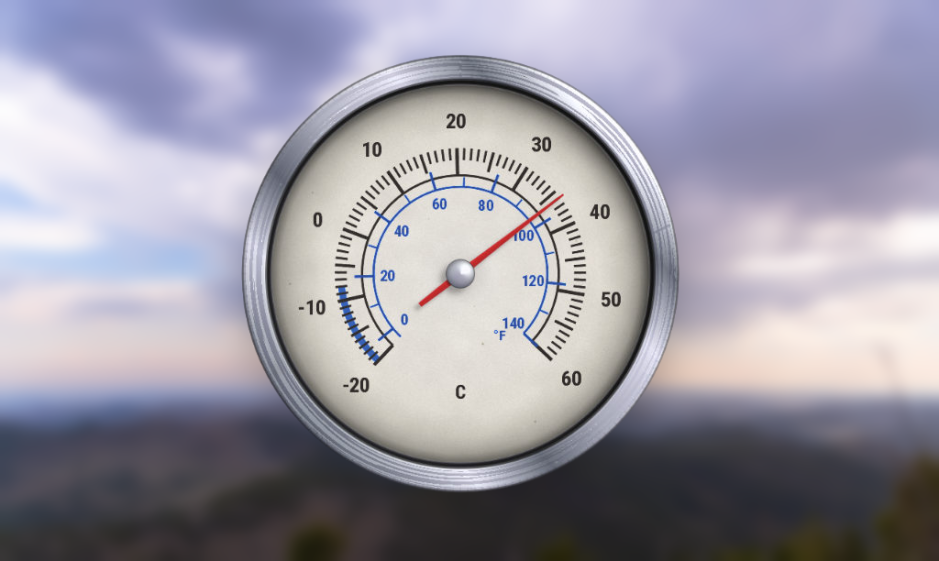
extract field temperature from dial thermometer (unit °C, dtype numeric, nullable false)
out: 36 °C
